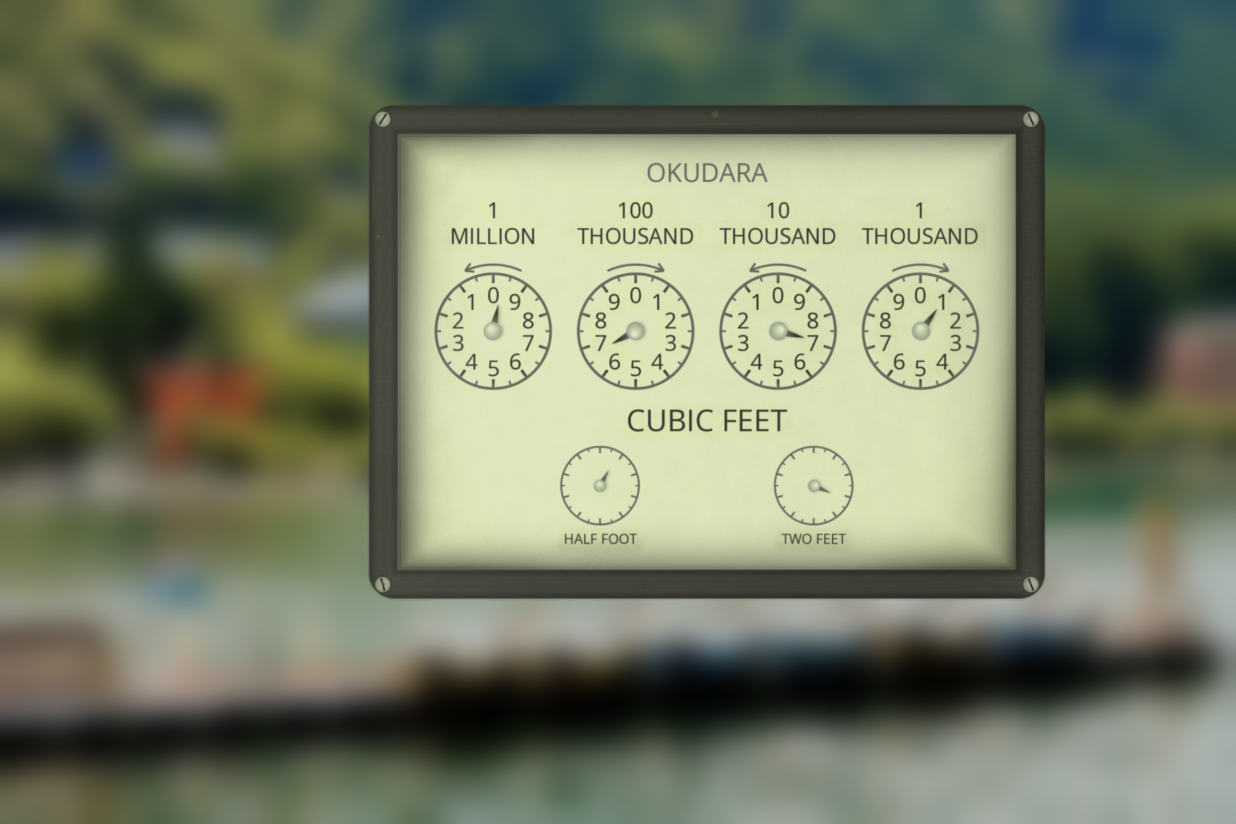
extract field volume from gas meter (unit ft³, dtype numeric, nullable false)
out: 967100 ft³
